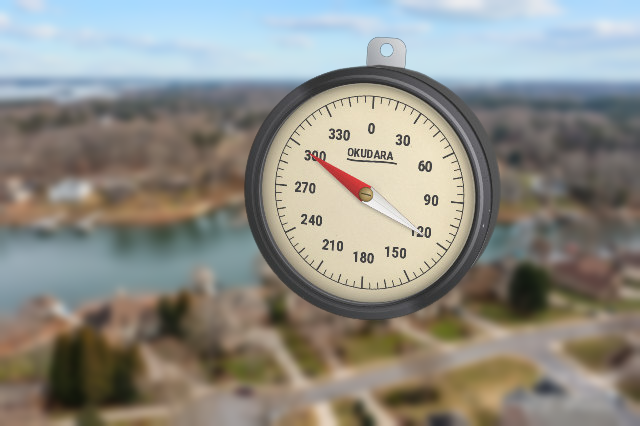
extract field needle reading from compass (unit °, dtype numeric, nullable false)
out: 300 °
